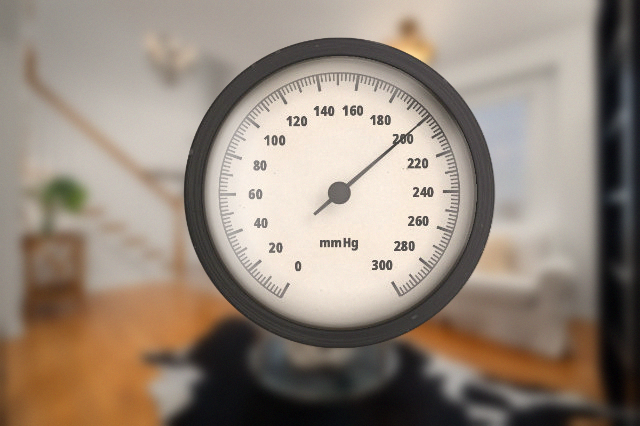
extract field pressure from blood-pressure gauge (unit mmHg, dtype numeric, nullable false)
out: 200 mmHg
